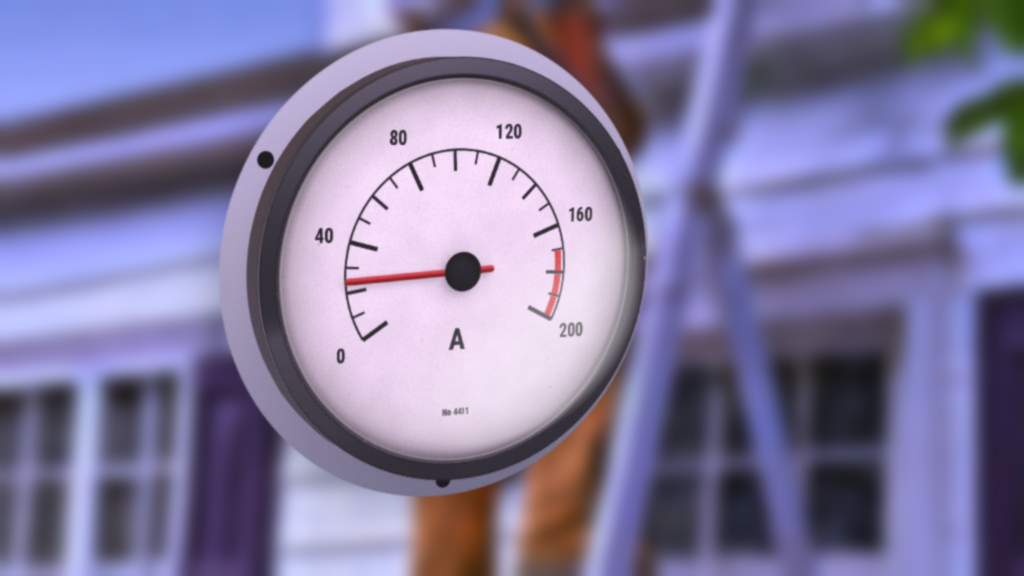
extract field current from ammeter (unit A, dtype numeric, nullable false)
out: 25 A
